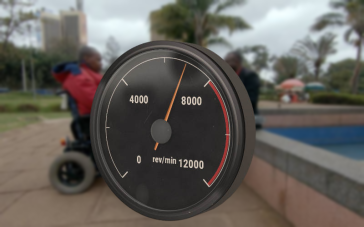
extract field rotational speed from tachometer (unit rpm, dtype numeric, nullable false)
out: 7000 rpm
